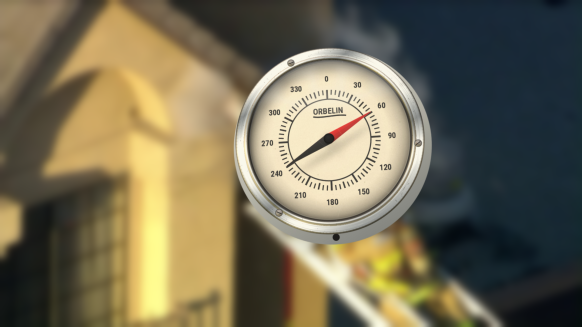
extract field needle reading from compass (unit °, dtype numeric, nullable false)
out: 60 °
